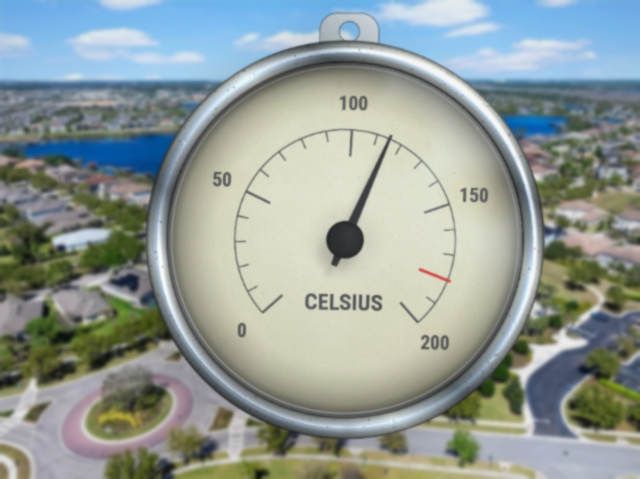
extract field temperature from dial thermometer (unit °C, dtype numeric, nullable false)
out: 115 °C
